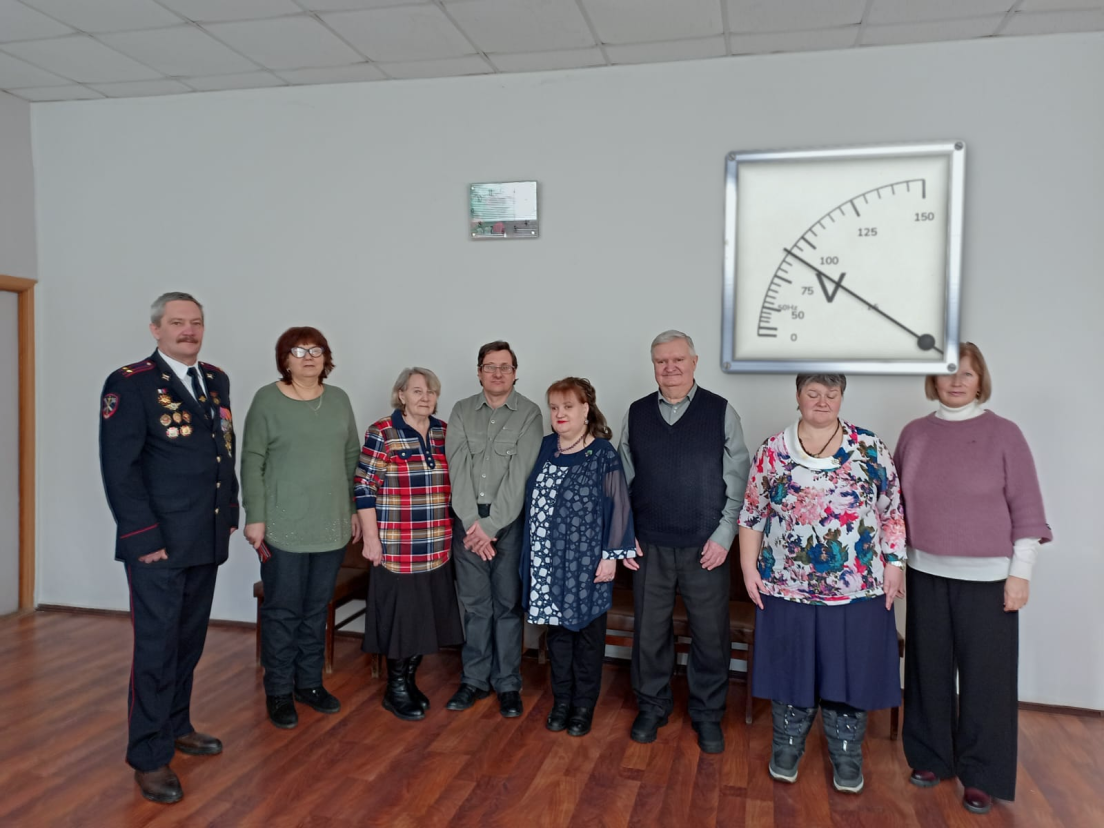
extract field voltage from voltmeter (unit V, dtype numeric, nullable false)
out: 90 V
